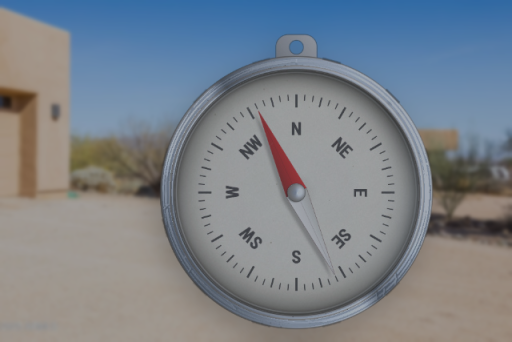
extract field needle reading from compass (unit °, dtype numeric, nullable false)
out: 335 °
